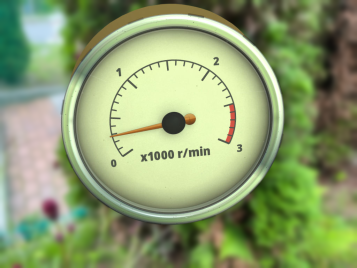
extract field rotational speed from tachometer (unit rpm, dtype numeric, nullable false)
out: 300 rpm
